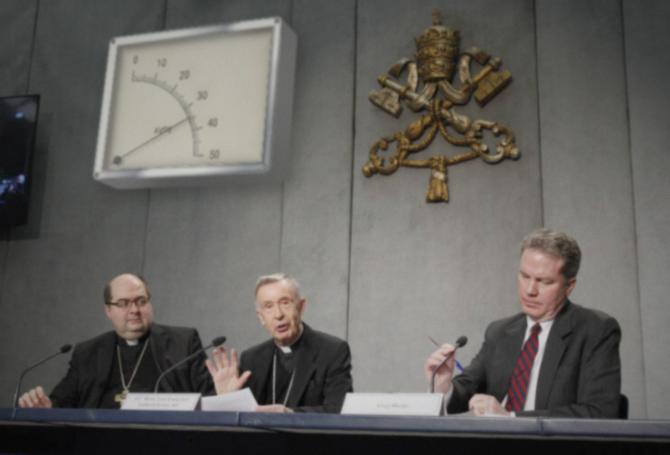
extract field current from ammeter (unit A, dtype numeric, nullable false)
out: 35 A
